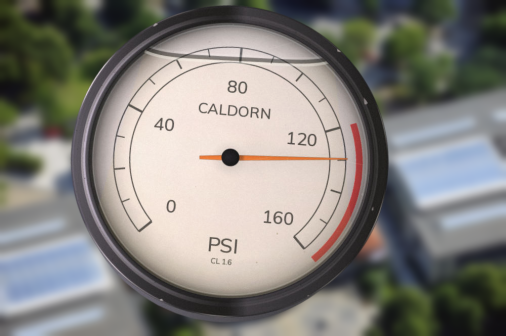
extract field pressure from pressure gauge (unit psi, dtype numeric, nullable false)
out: 130 psi
